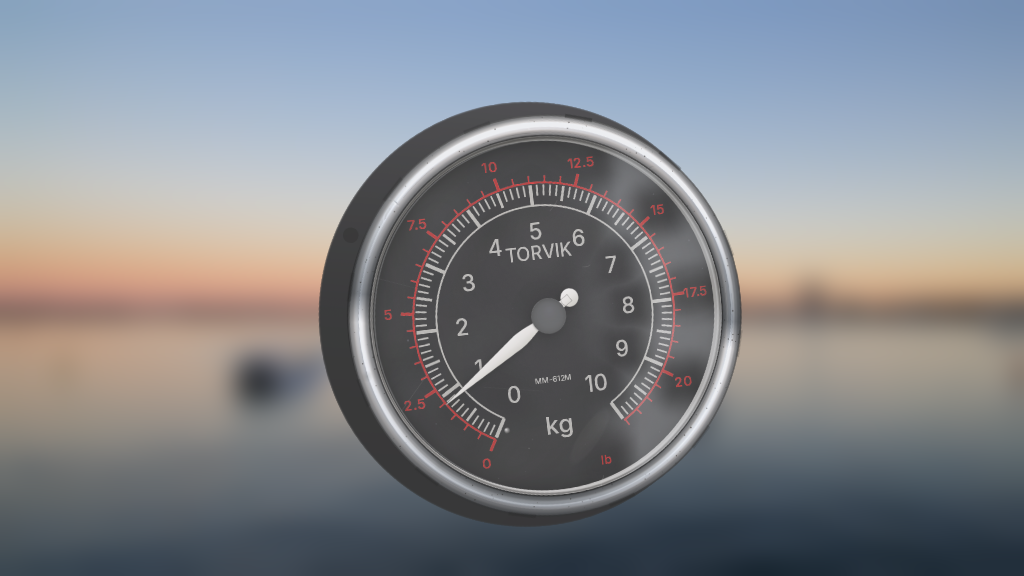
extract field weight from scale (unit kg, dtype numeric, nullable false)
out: 0.9 kg
